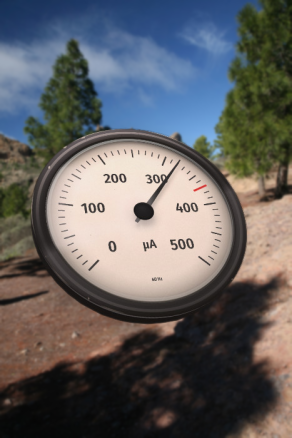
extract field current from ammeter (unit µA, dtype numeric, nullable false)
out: 320 µA
